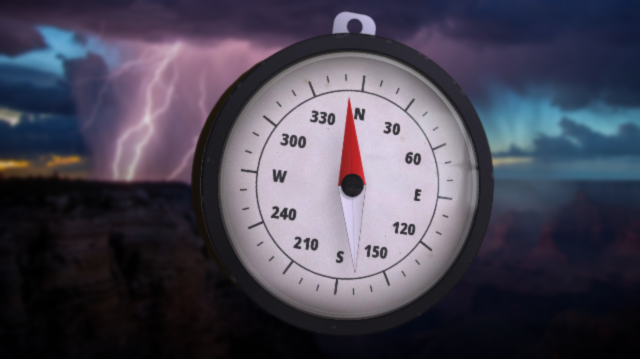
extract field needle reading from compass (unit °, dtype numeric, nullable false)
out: 350 °
